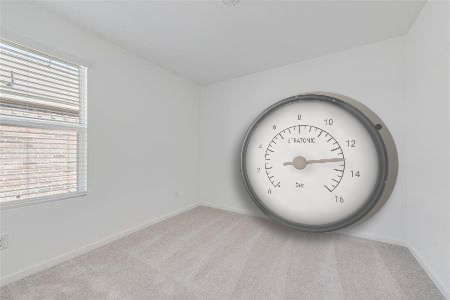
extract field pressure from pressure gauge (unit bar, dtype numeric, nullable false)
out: 13 bar
